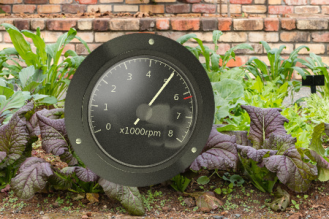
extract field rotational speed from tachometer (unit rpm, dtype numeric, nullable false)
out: 5000 rpm
